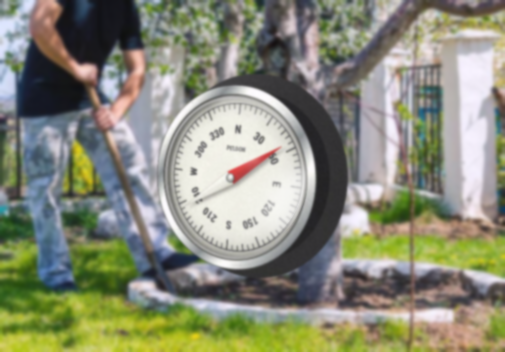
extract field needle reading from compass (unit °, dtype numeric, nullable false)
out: 55 °
